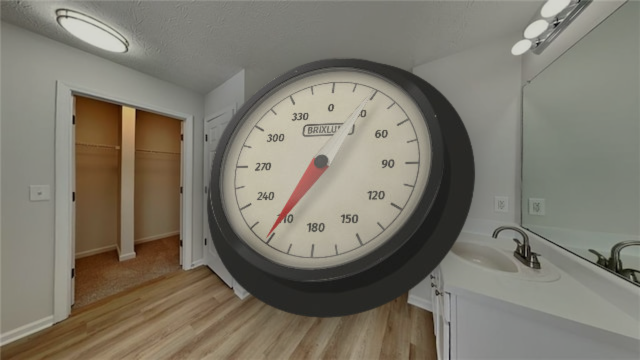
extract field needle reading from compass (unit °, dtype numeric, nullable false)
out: 210 °
